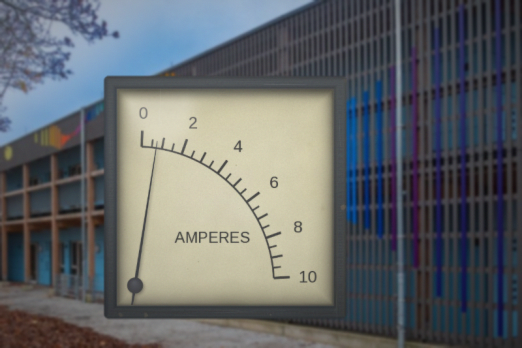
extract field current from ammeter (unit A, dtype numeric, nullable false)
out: 0.75 A
